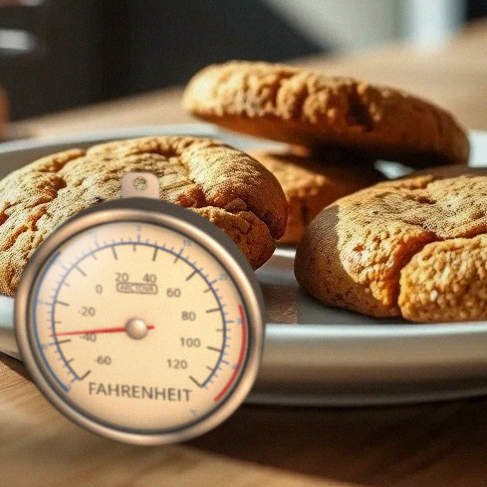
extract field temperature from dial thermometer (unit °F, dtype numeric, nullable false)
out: -35 °F
